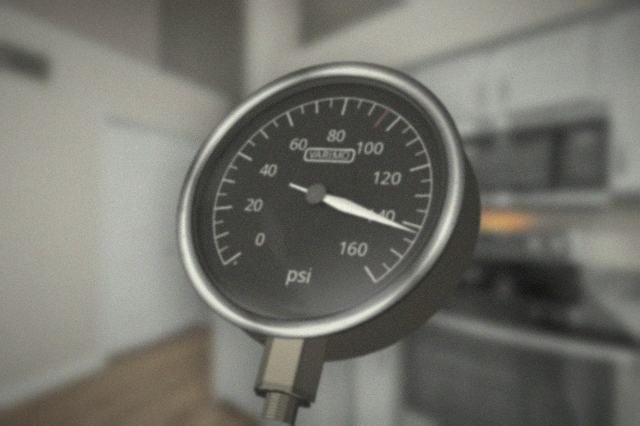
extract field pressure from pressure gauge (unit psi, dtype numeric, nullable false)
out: 142.5 psi
